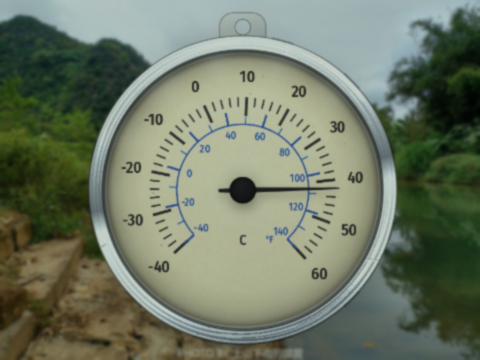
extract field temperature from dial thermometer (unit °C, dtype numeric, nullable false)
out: 42 °C
